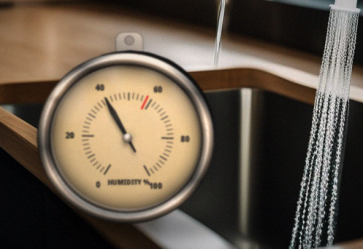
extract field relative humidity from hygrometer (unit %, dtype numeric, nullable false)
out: 40 %
